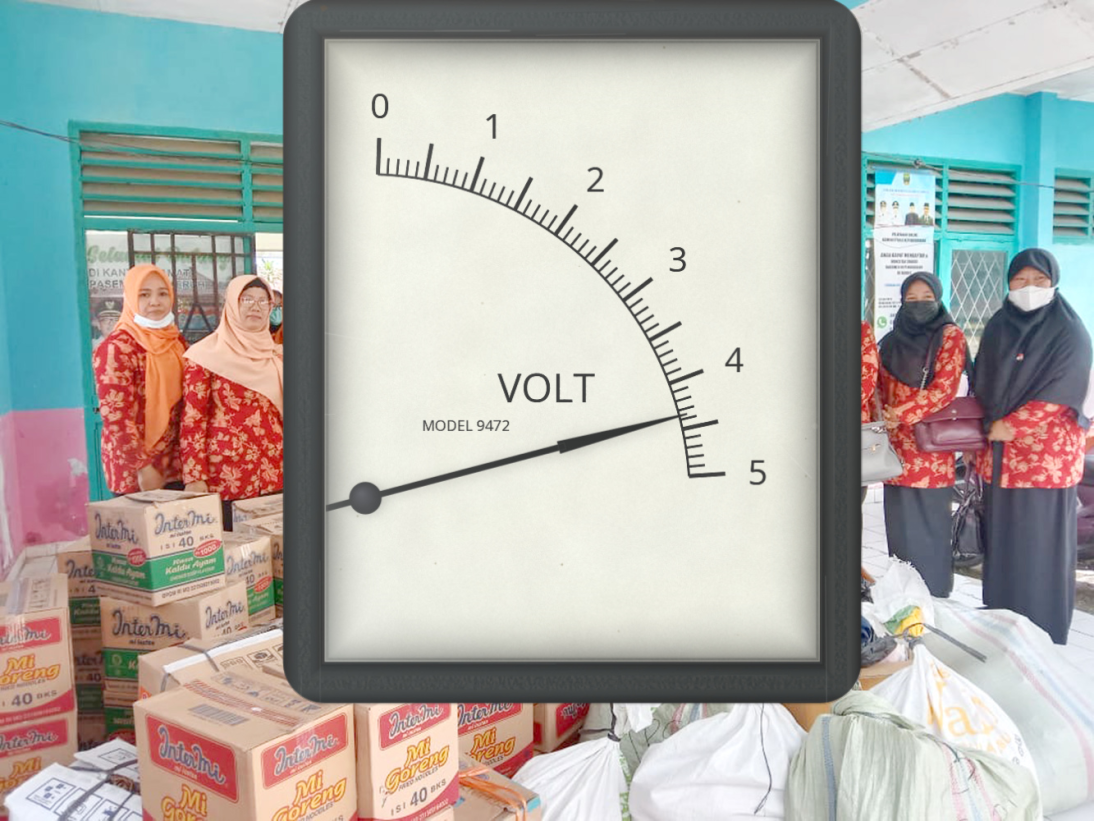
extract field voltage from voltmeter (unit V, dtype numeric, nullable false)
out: 4.35 V
